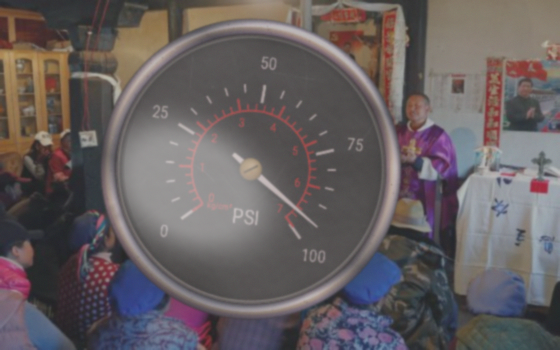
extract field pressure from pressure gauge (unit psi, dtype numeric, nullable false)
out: 95 psi
